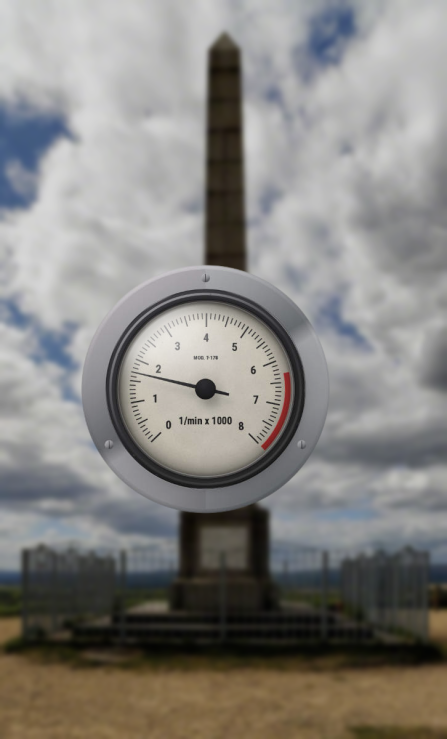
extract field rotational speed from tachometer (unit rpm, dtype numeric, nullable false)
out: 1700 rpm
